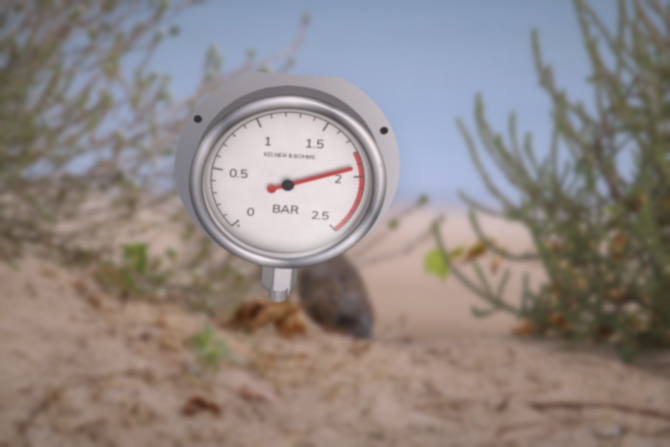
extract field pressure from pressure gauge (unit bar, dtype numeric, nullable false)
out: 1.9 bar
